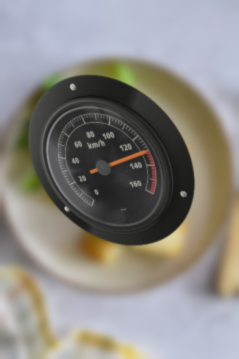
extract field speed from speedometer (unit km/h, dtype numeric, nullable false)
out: 130 km/h
